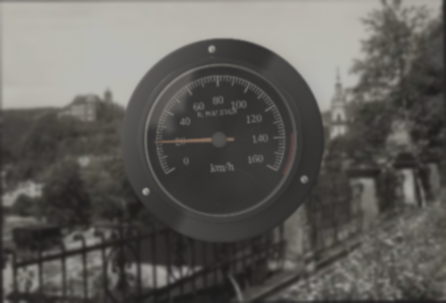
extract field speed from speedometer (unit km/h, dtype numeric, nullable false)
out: 20 km/h
